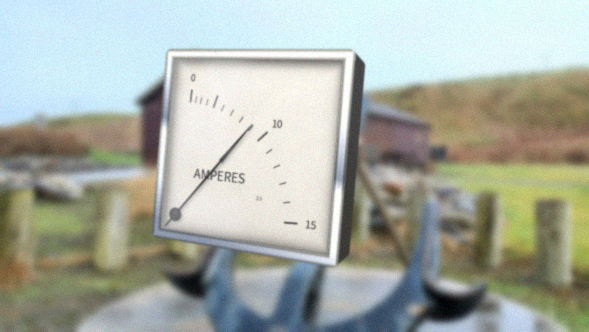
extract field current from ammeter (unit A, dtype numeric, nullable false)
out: 9 A
